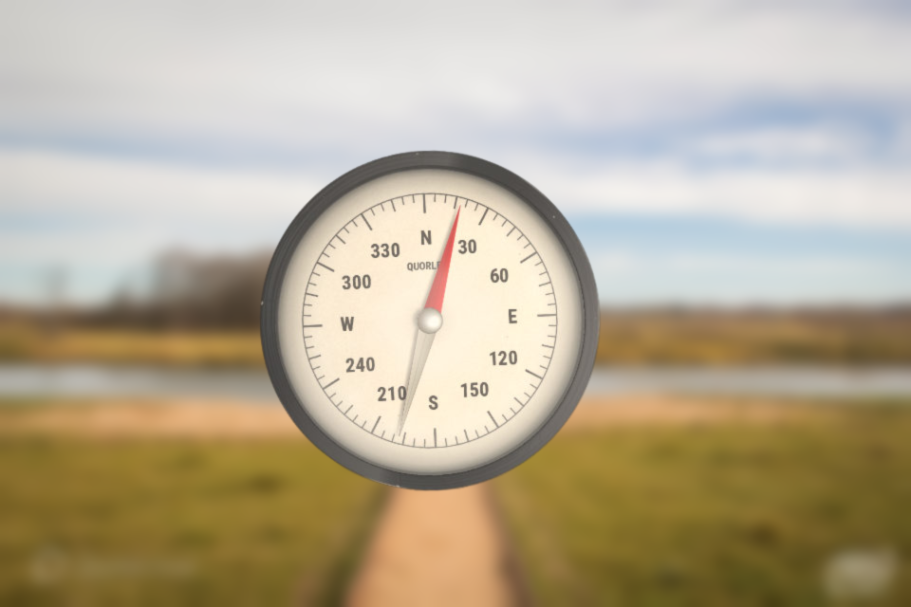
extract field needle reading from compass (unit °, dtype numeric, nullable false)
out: 17.5 °
